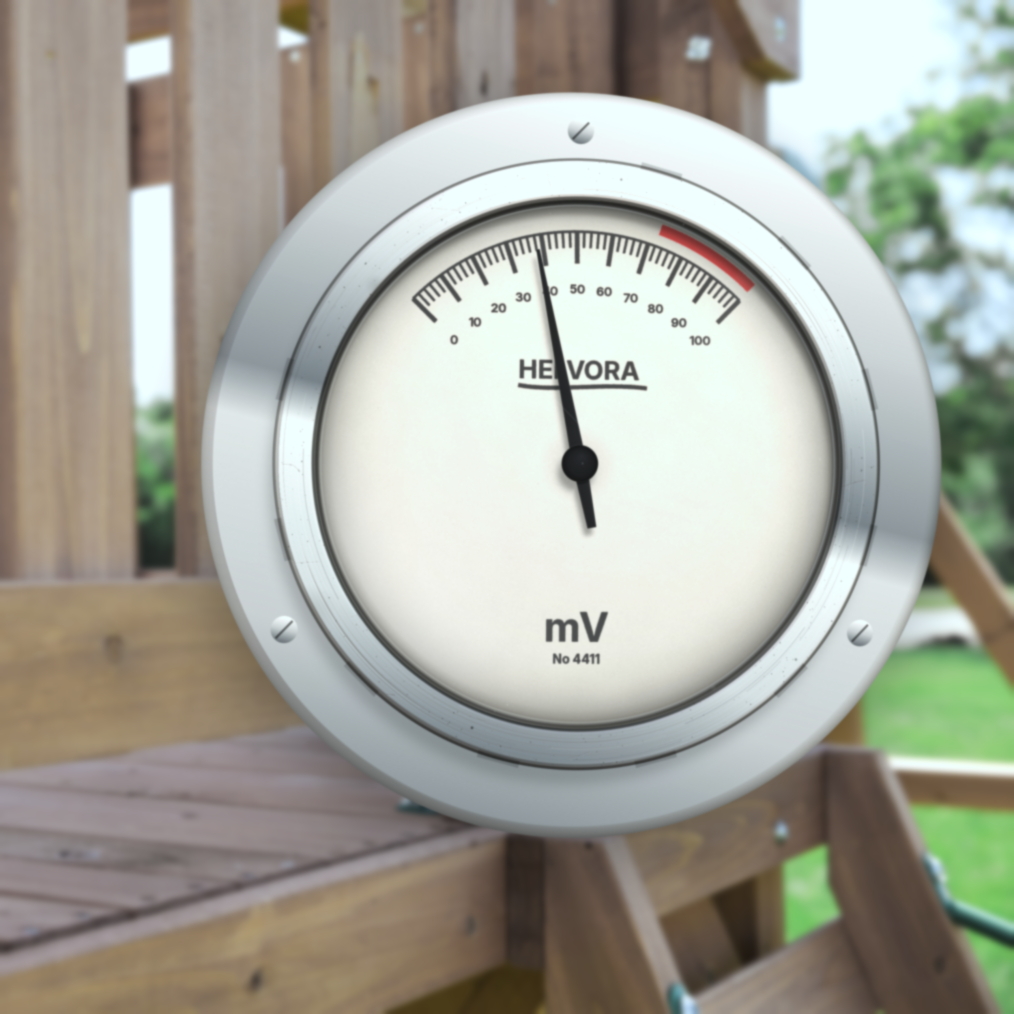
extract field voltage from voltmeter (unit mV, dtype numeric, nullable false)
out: 38 mV
